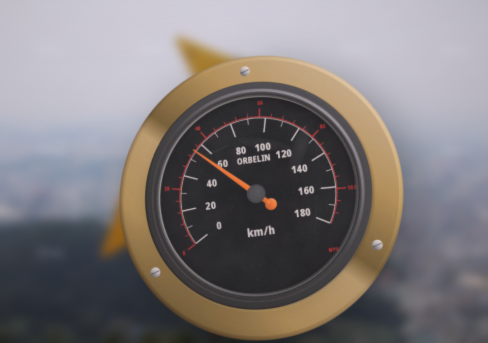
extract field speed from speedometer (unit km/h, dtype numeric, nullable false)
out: 55 km/h
